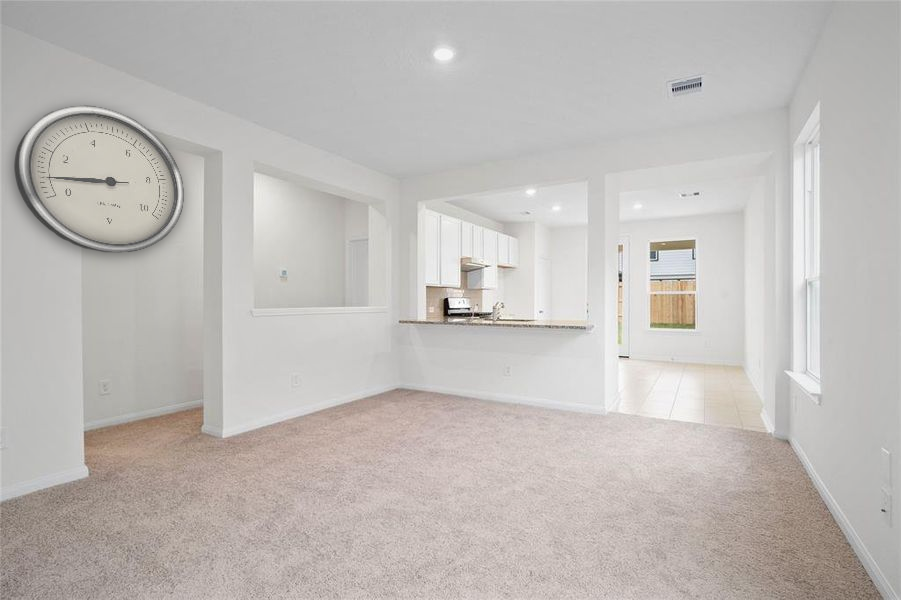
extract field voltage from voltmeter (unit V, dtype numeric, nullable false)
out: 0.8 V
